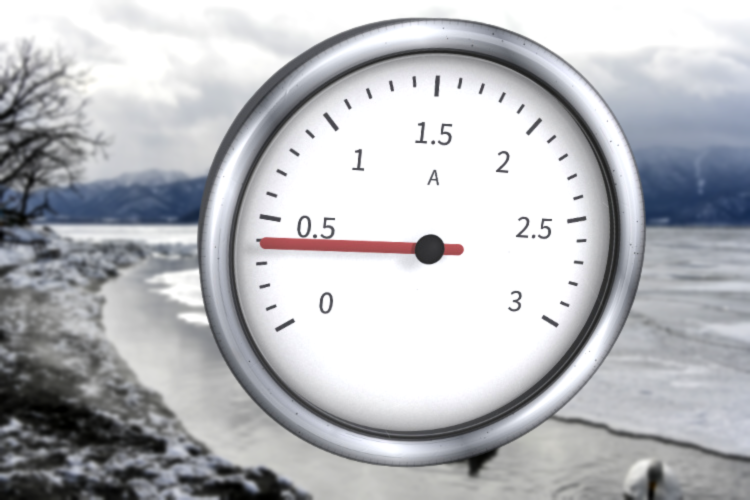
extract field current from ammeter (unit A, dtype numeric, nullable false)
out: 0.4 A
